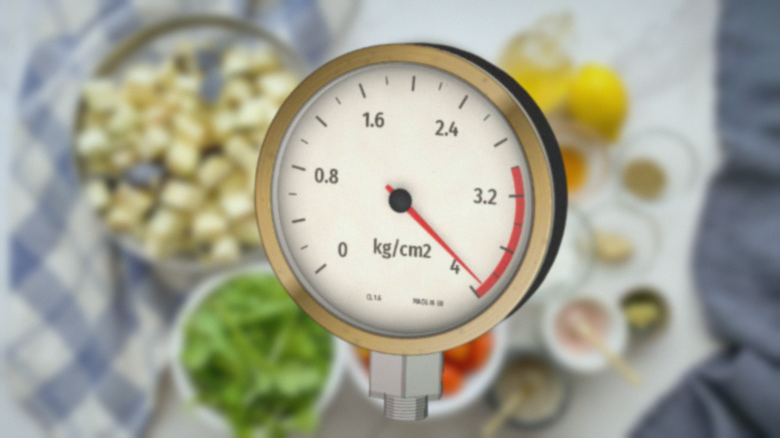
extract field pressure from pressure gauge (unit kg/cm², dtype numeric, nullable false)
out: 3.9 kg/cm²
